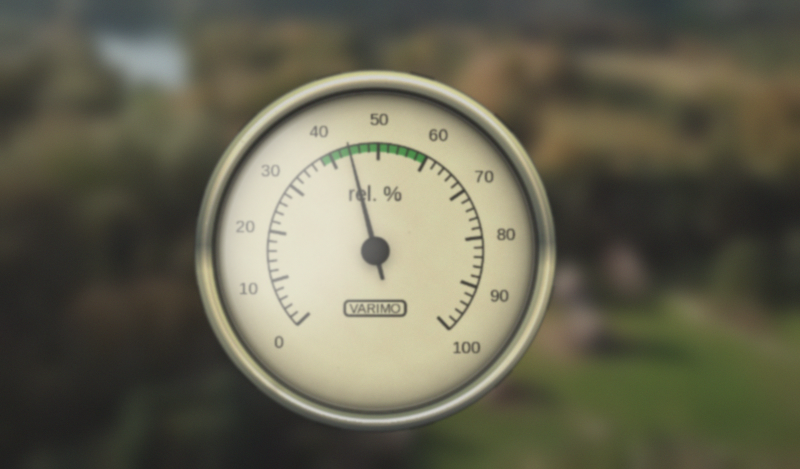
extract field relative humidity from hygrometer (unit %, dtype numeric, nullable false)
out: 44 %
